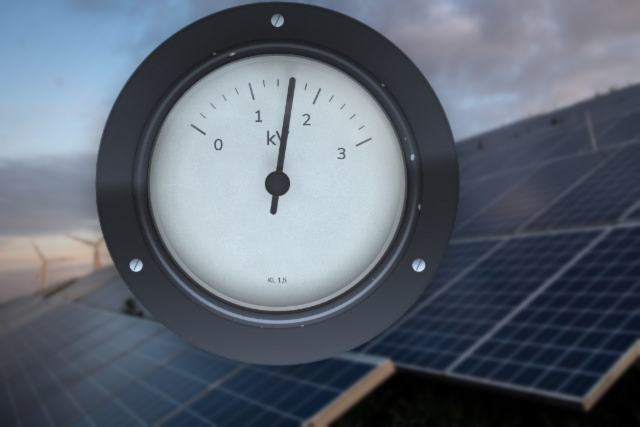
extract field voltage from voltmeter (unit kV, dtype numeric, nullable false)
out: 1.6 kV
